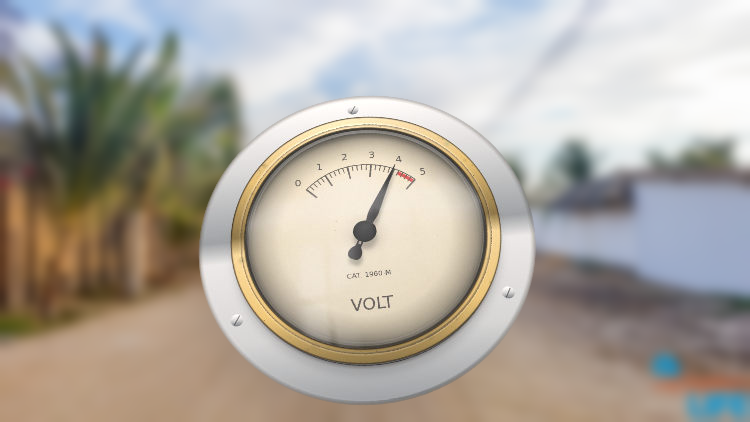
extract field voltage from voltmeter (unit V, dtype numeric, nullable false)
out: 4 V
